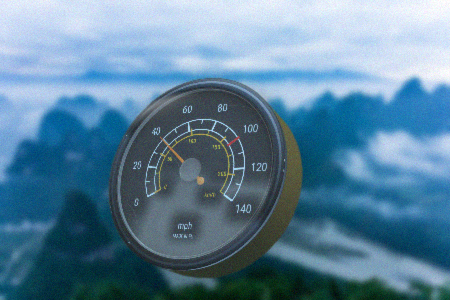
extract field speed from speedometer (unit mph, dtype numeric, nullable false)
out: 40 mph
